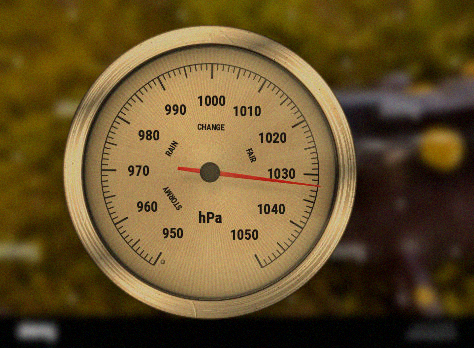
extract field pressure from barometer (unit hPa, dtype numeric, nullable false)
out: 1032 hPa
